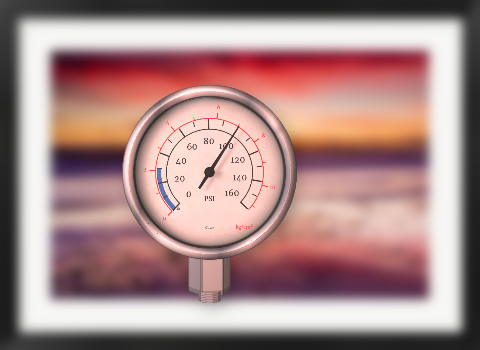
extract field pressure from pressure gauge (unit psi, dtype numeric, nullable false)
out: 100 psi
